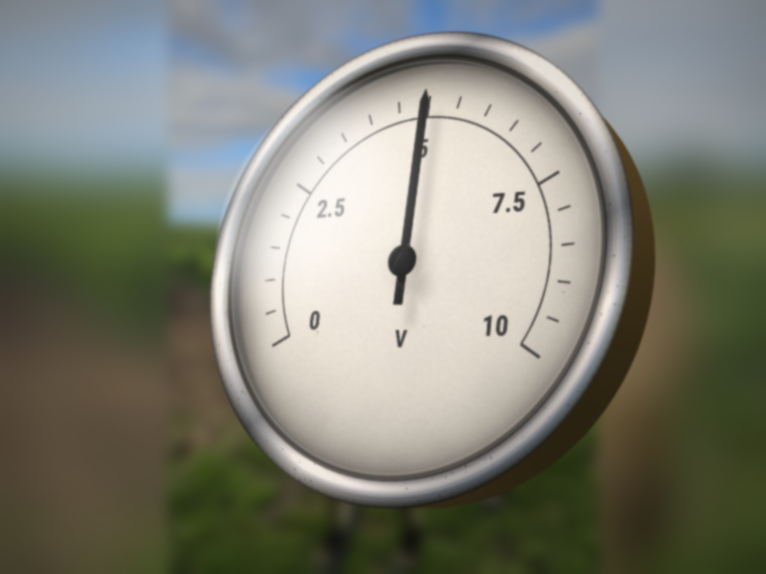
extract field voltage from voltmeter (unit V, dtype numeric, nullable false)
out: 5 V
